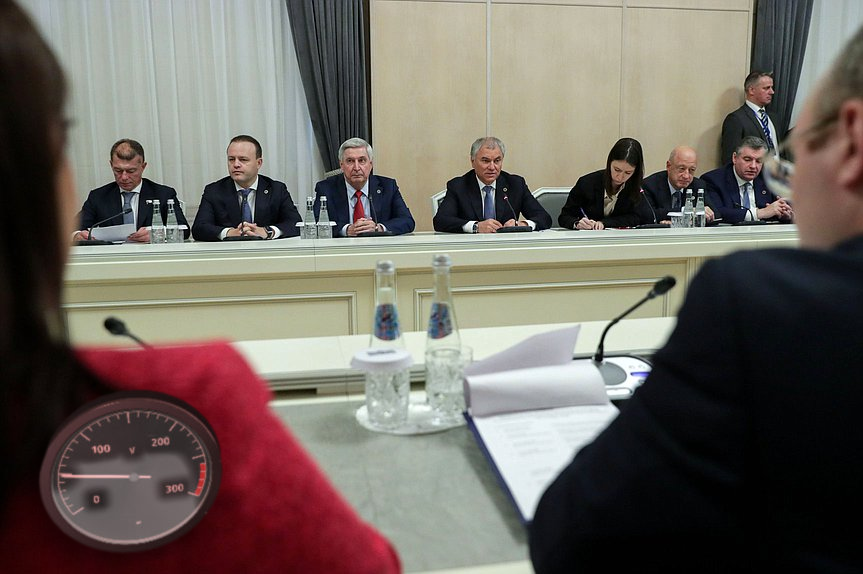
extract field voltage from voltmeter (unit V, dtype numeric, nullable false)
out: 50 V
